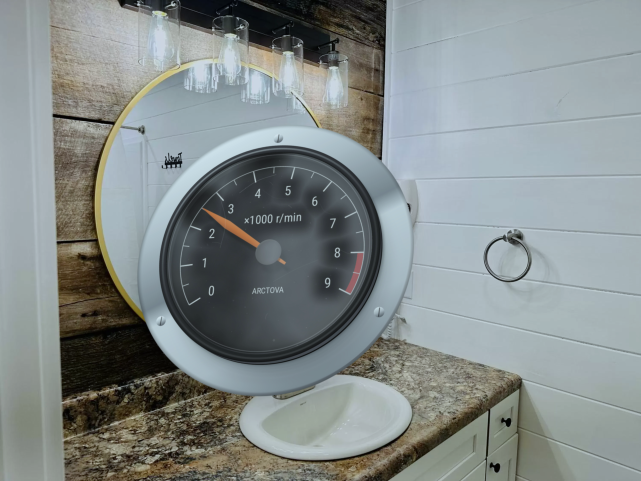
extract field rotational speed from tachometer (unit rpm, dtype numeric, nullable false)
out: 2500 rpm
